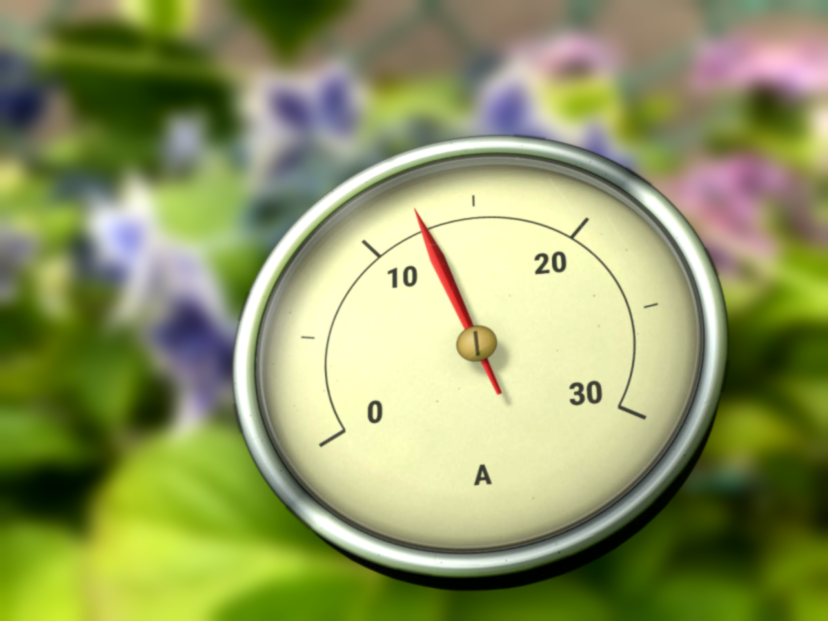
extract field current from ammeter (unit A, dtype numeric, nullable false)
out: 12.5 A
